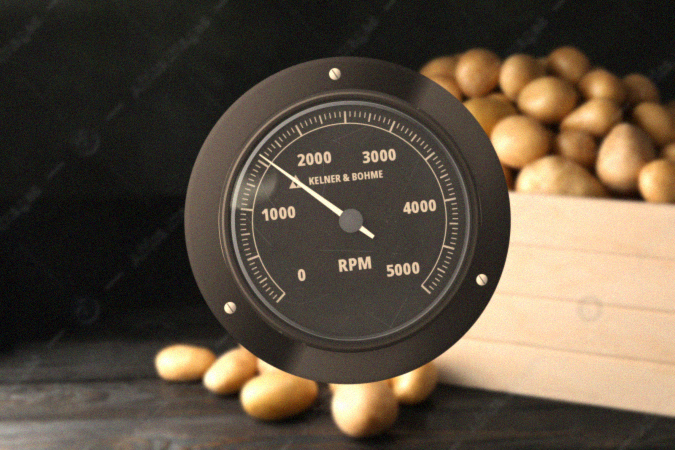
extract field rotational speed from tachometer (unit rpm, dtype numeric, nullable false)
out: 1550 rpm
